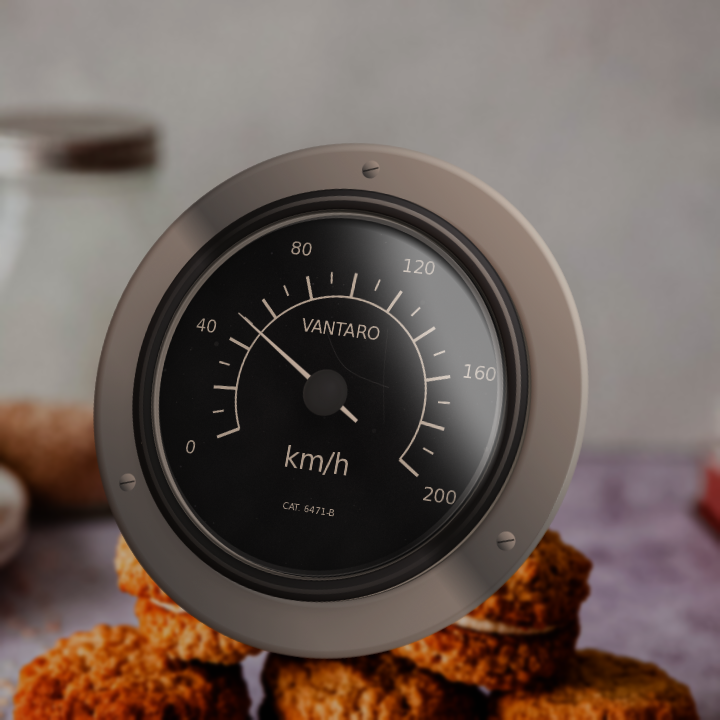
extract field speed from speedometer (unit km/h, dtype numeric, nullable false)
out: 50 km/h
